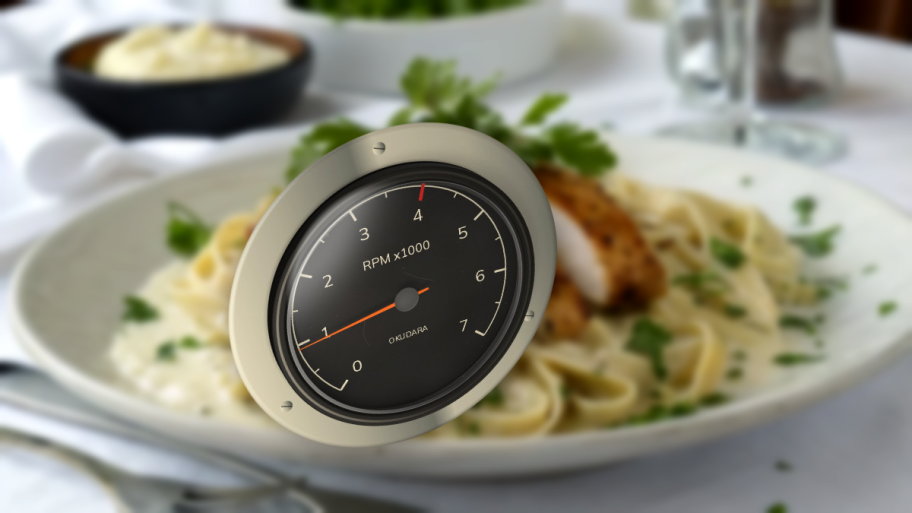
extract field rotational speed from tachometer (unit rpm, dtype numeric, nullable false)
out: 1000 rpm
